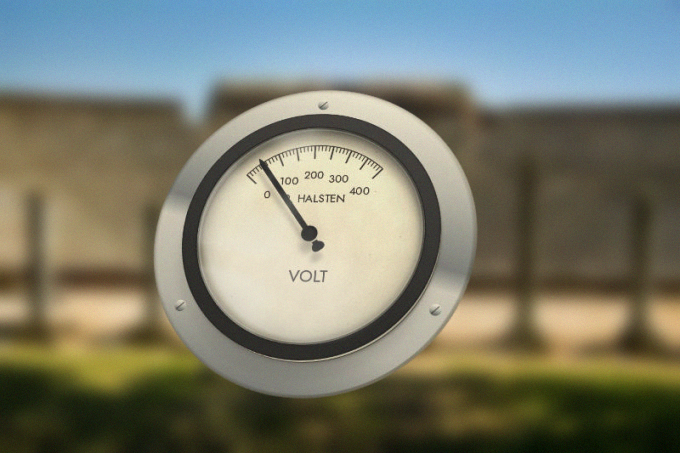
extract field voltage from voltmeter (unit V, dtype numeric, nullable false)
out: 50 V
